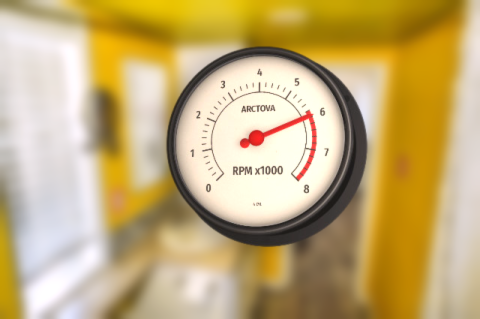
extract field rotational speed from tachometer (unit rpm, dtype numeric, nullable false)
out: 6000 rpm
